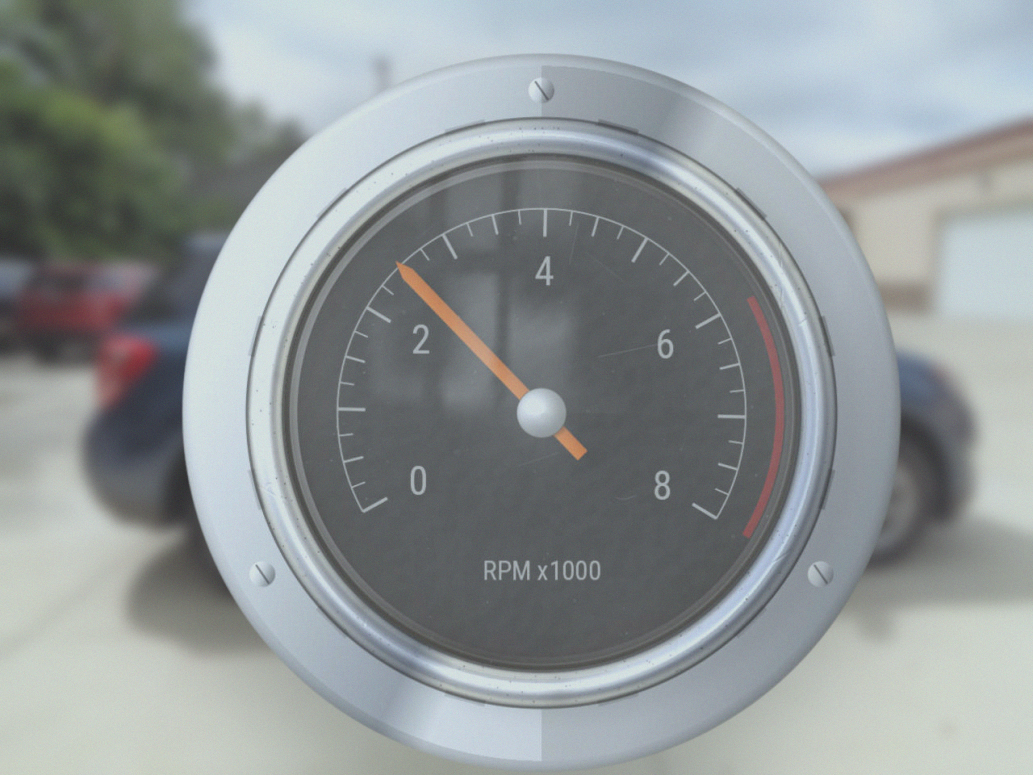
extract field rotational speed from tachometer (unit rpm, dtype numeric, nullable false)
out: 2500 rpm
